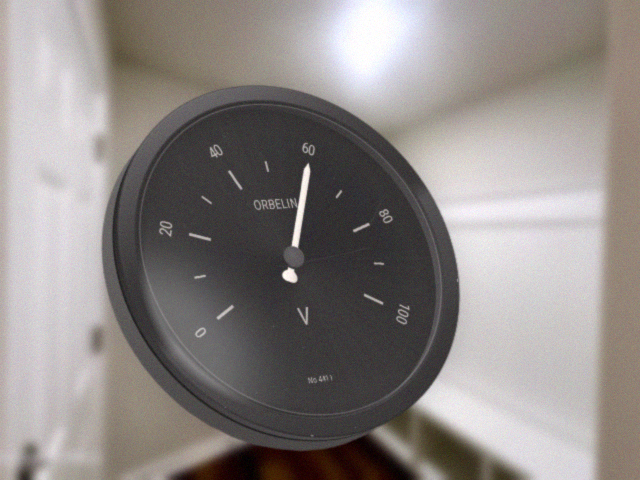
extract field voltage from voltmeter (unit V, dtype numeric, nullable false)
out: 60 V
